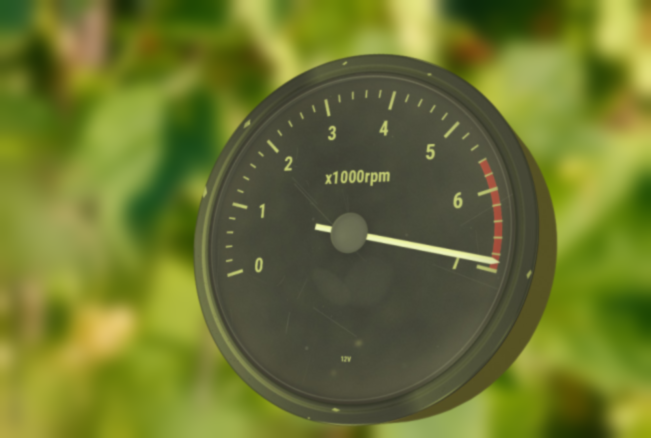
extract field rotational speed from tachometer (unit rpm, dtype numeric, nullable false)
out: 6900 rpm
